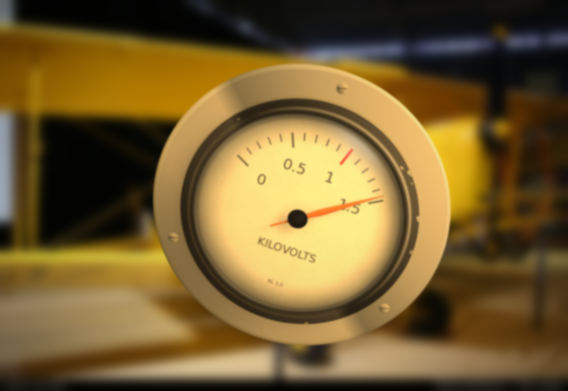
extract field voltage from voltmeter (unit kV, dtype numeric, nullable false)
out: 1.45 kV
